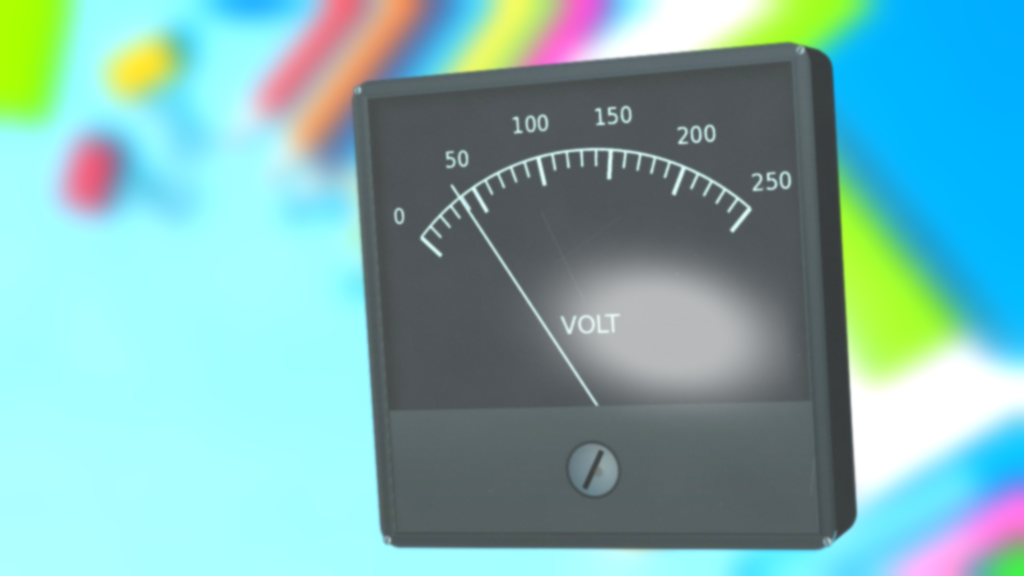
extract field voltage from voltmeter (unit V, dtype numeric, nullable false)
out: 40 V
